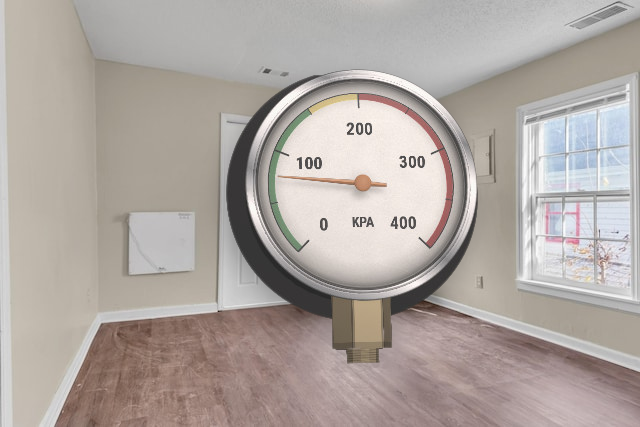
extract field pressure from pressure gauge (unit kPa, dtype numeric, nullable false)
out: 75 kPa
